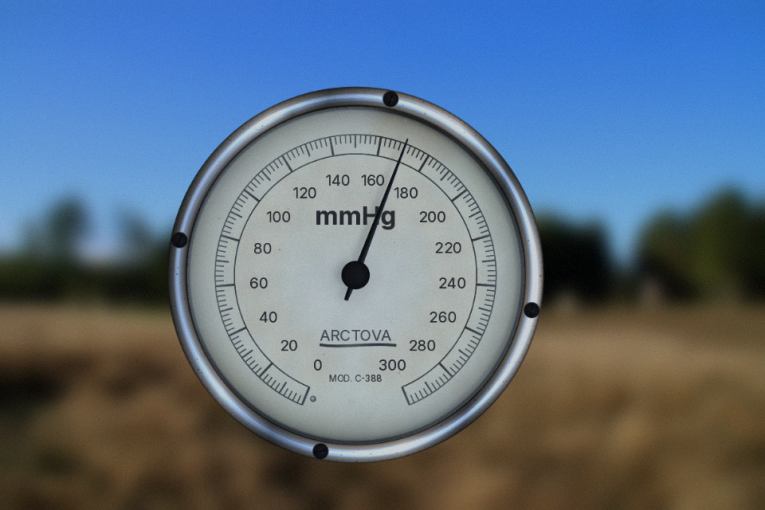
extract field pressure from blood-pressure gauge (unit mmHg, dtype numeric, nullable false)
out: 170 mmHg
